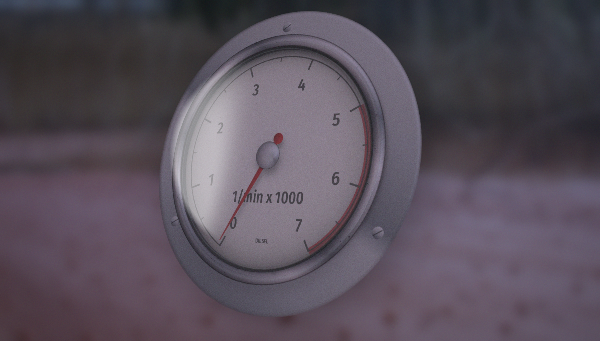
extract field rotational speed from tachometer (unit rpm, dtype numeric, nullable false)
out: 0 rpm
